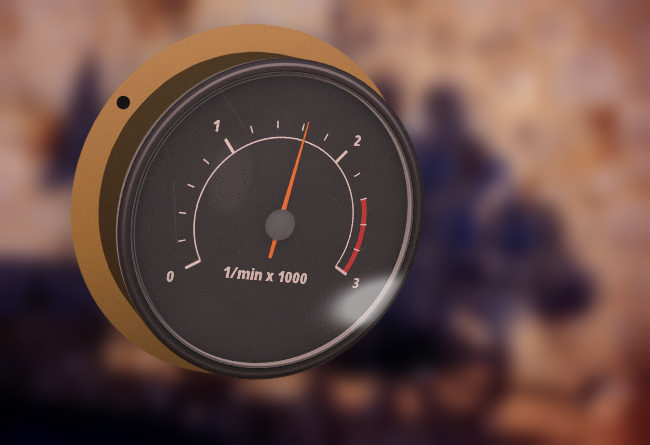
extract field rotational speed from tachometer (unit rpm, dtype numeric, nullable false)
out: 1600 rpm
